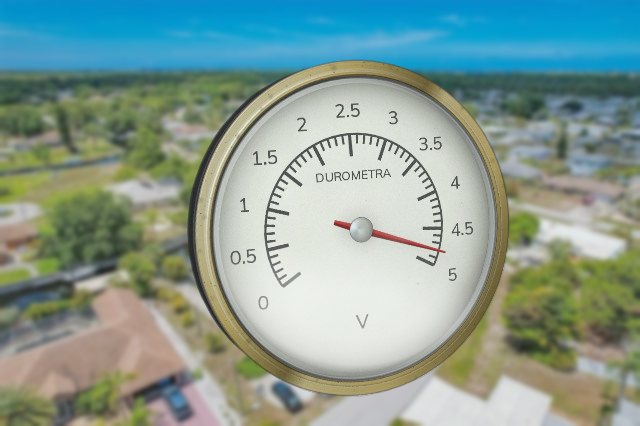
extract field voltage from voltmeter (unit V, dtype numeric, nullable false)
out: 4.8 V
